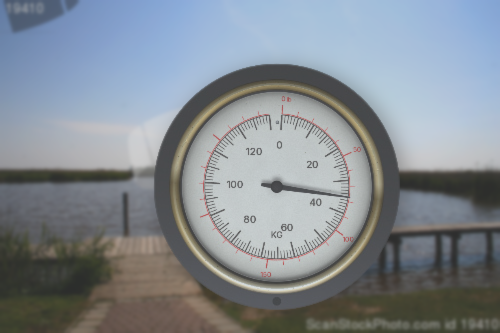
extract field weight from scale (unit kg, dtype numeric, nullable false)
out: 35 kg
